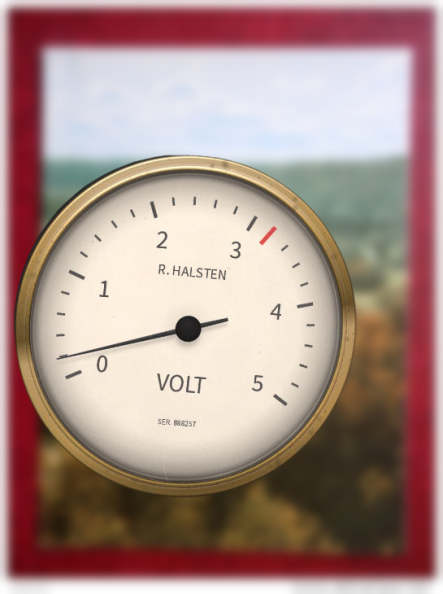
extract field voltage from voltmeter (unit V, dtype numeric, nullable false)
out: 0.2 V
